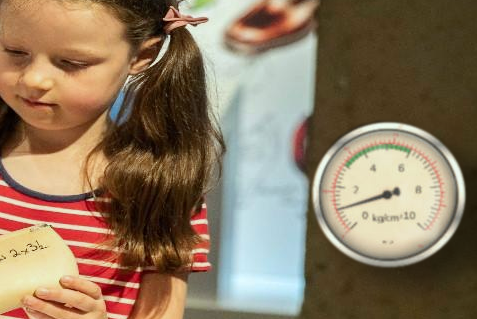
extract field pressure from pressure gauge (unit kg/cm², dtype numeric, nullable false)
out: 1 kg/cm²
